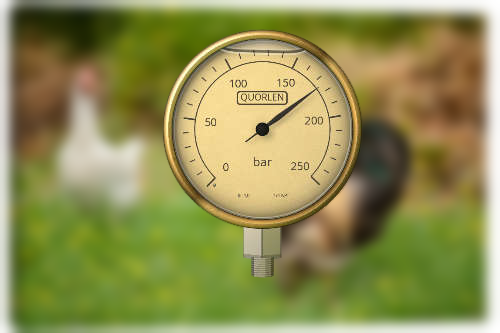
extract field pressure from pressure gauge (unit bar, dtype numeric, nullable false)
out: 175 bar
